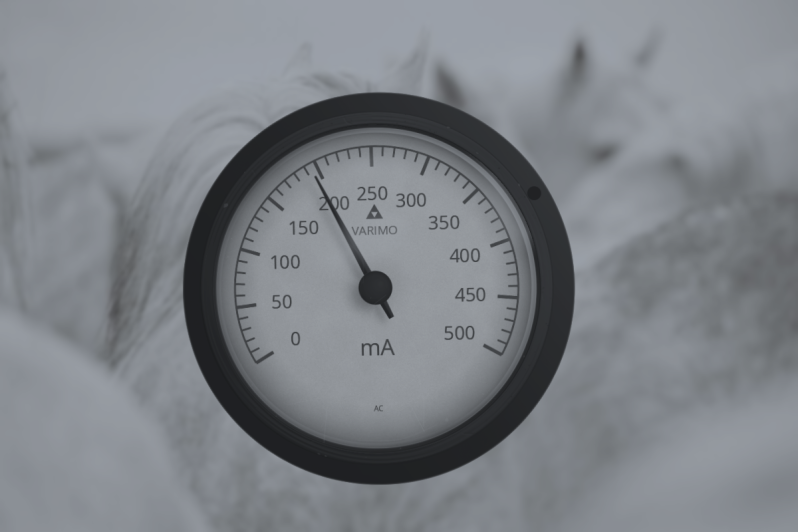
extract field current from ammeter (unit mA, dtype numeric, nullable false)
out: 195 mA
